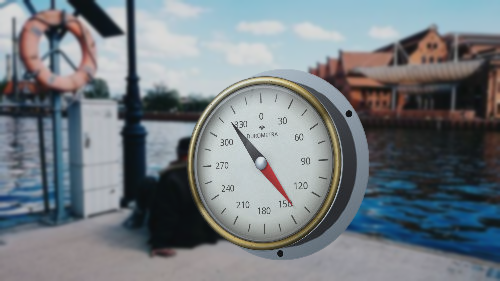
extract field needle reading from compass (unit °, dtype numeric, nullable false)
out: 142.5 °
